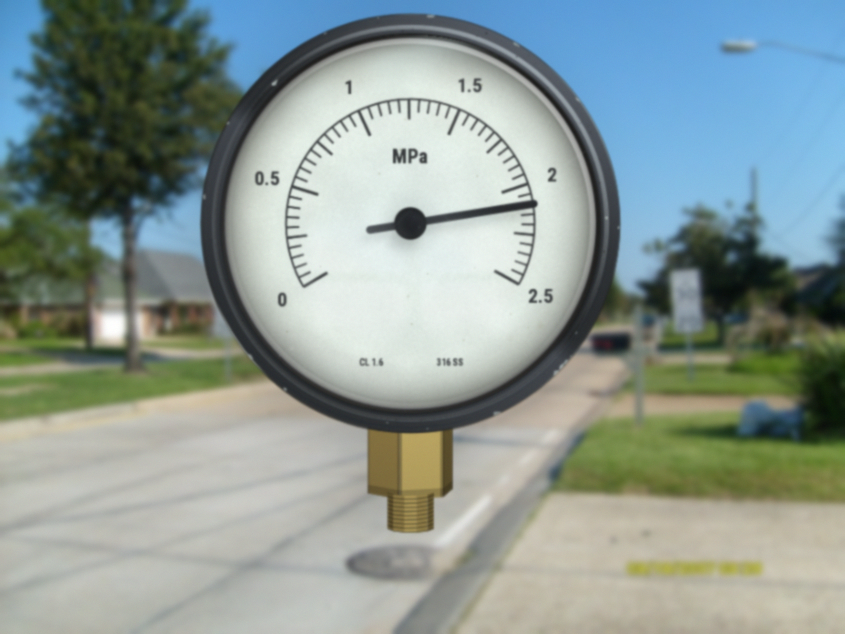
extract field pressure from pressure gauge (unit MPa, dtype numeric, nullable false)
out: 2.1 MPa
